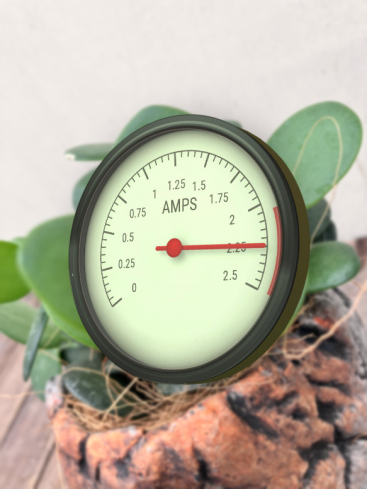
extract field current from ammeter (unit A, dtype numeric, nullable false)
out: 2.25 A
